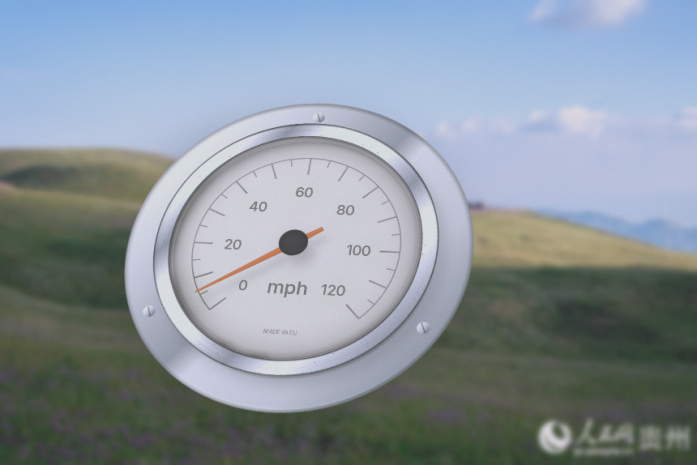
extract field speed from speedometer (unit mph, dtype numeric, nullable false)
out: 5 mph
